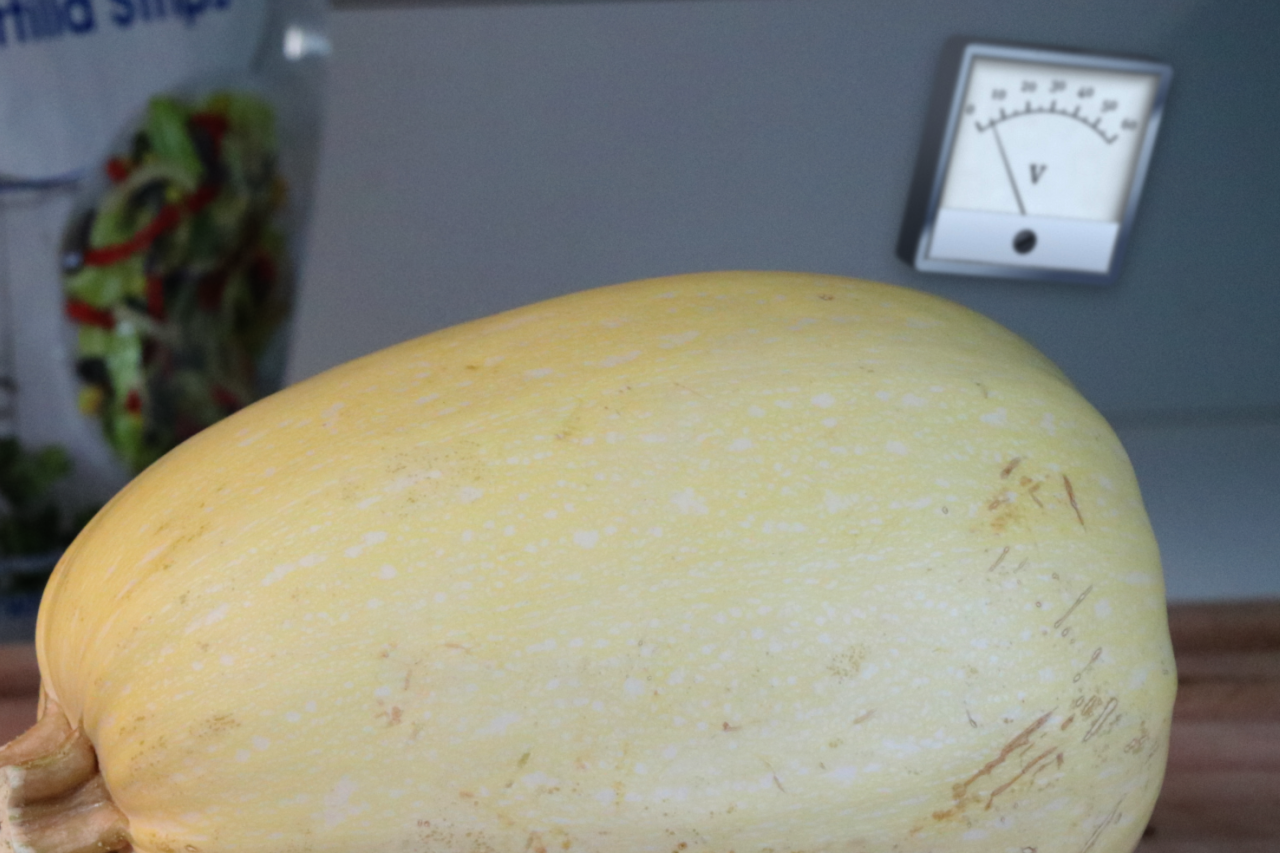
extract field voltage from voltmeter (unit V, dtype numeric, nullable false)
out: 5 V
